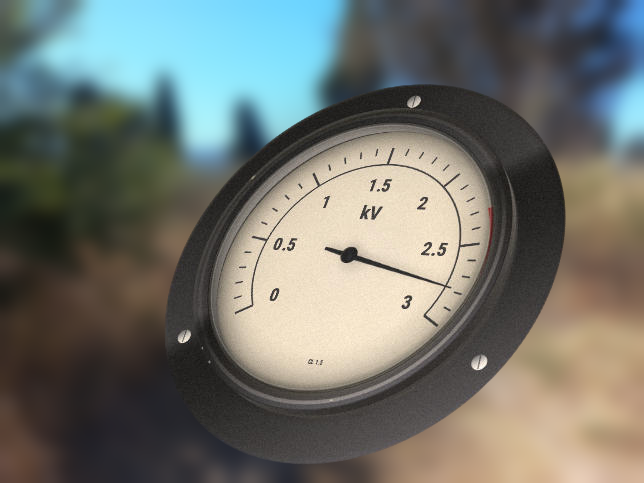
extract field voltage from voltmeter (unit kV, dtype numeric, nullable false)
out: 2.8 kV
